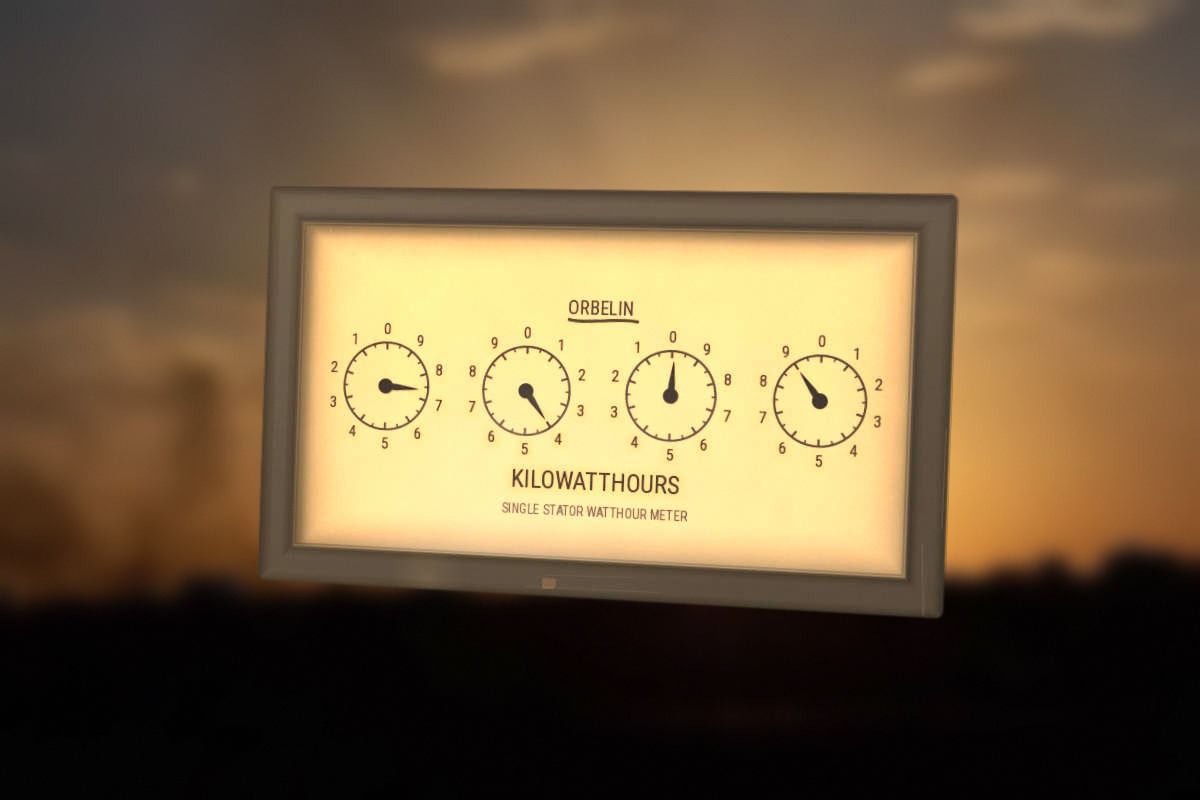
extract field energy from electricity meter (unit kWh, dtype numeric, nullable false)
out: 7399 kWh
